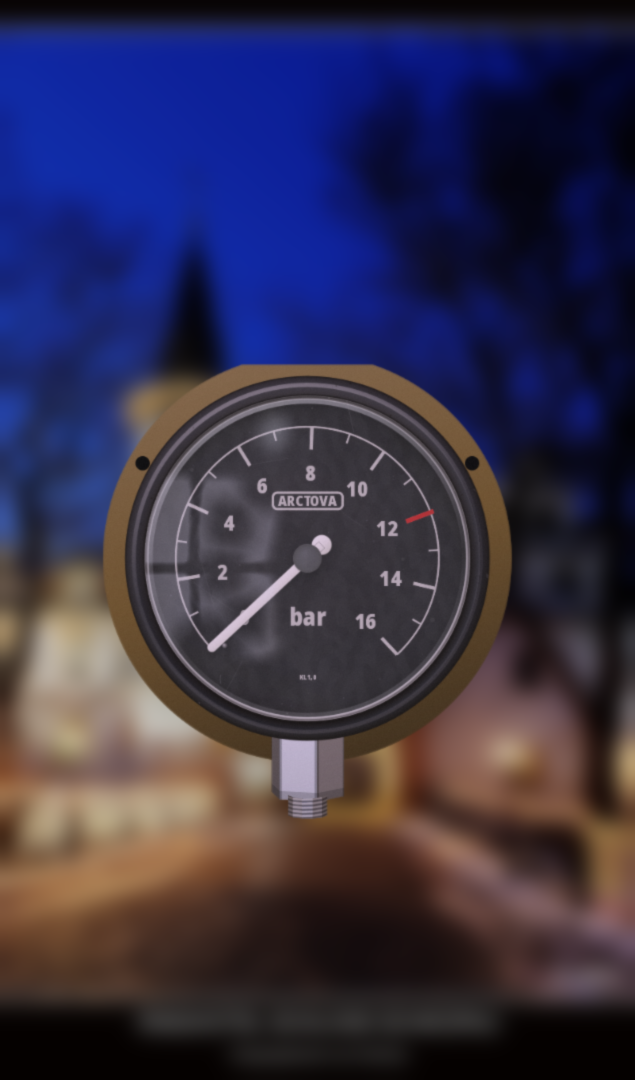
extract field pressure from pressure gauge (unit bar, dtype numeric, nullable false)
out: 0 bar
